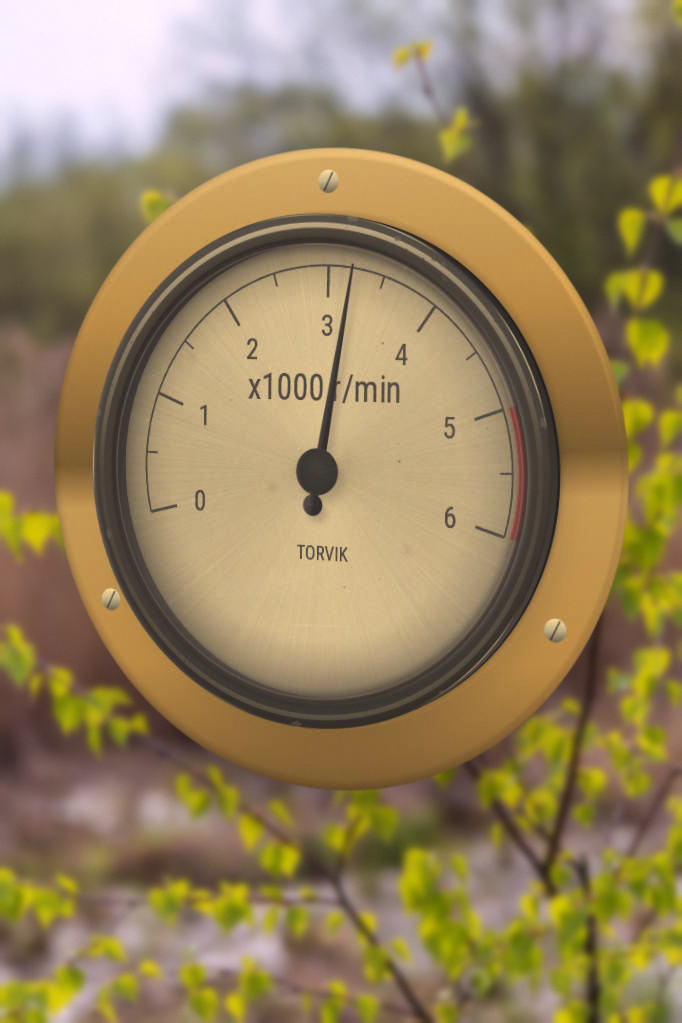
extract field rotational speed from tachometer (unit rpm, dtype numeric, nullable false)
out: 3250 rpm
